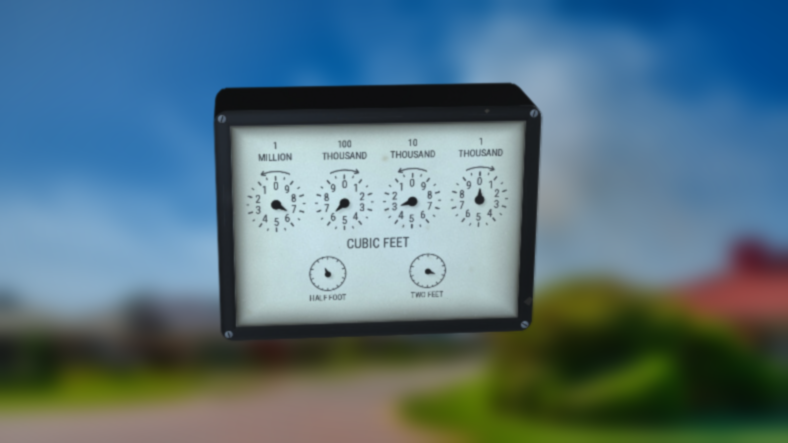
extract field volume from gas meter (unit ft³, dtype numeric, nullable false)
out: 663000 ft³
